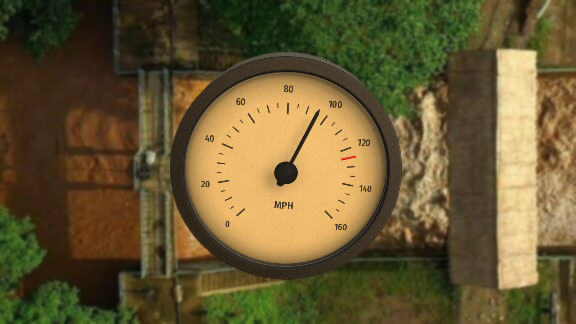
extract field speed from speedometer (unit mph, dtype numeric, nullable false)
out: 95 mph
